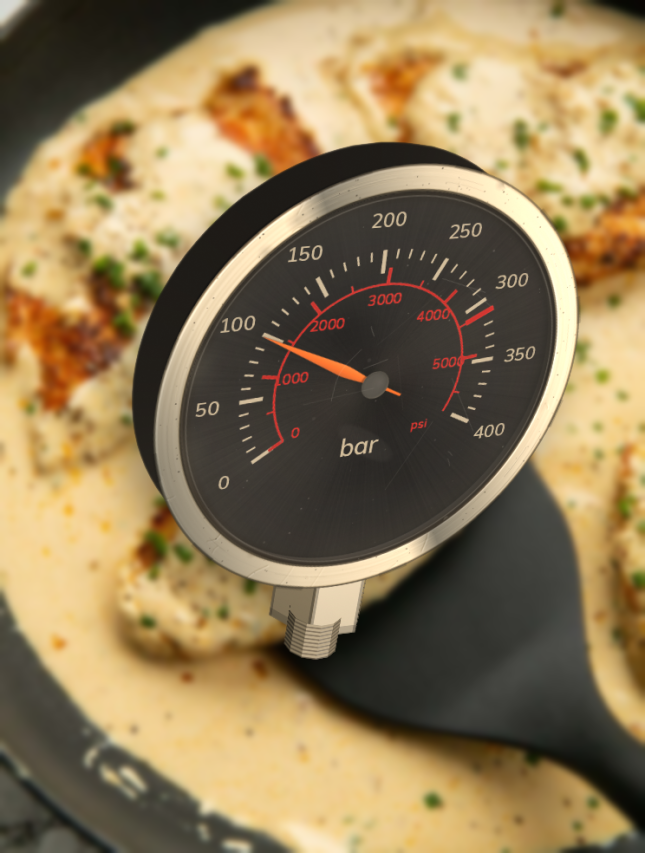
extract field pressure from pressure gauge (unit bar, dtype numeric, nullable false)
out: 100 bar
